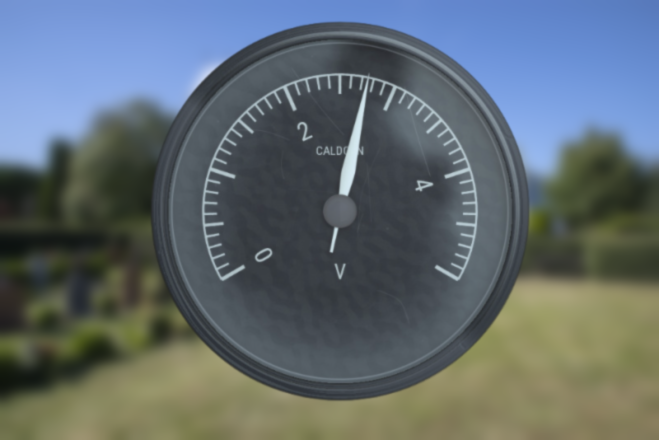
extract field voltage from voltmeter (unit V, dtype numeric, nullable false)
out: 2.75 V
